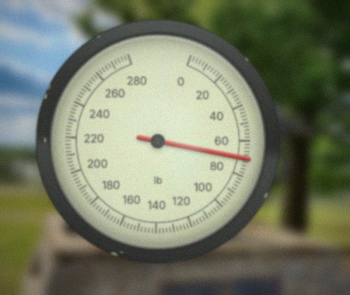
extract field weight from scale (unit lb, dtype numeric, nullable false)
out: 70 lb
